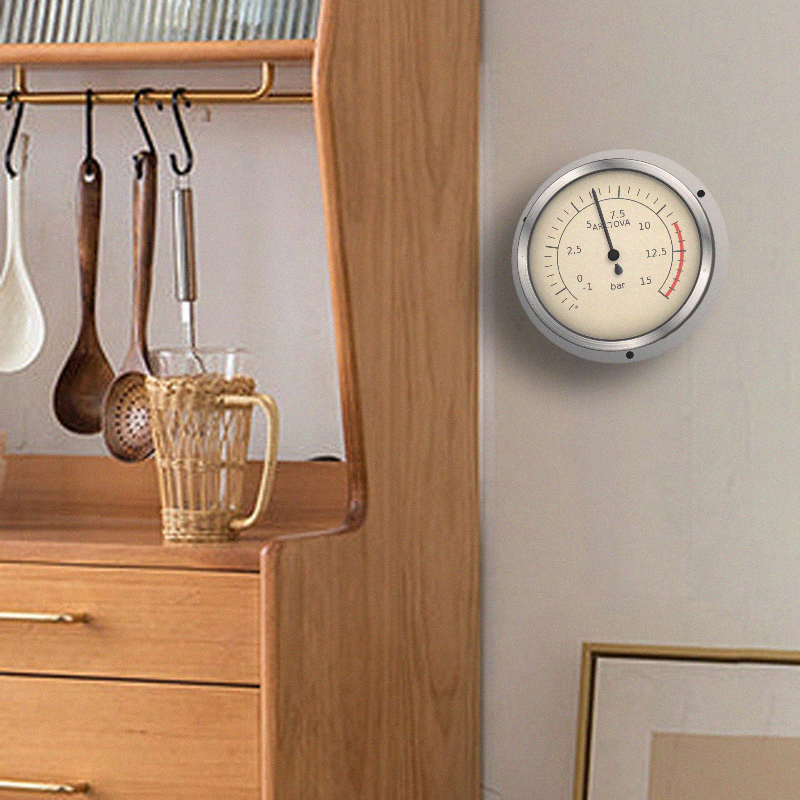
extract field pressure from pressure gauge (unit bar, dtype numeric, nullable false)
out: 6.25 bar
